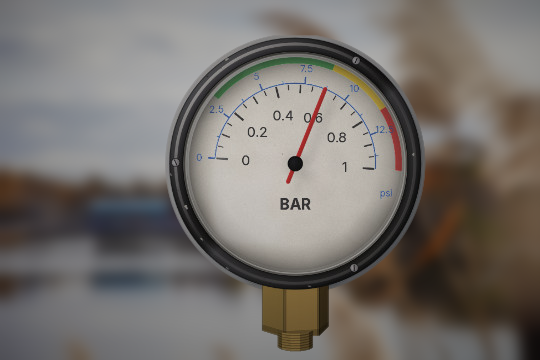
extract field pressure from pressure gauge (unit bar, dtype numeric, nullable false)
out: 0.6 bar
